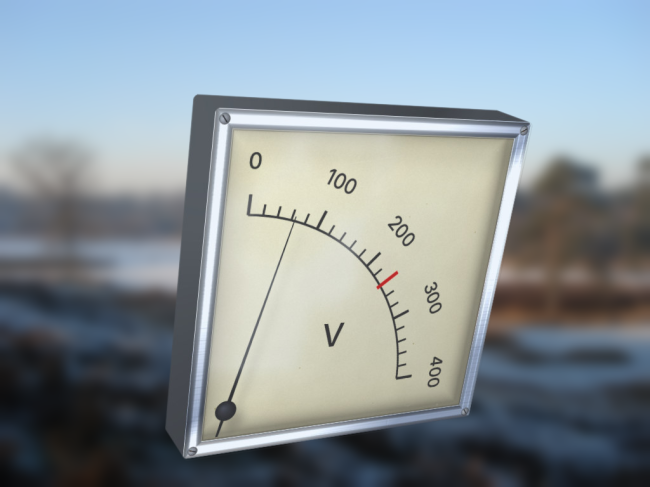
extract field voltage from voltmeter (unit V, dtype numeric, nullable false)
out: 60 V
